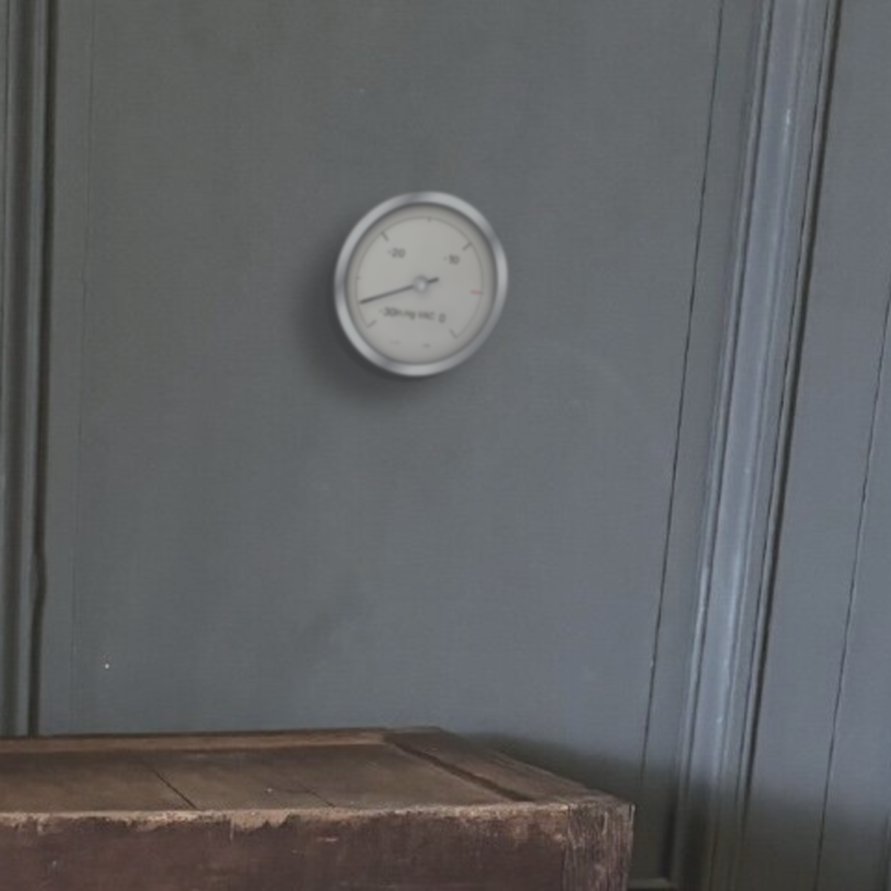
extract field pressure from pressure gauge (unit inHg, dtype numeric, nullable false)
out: -27.5 inHg
